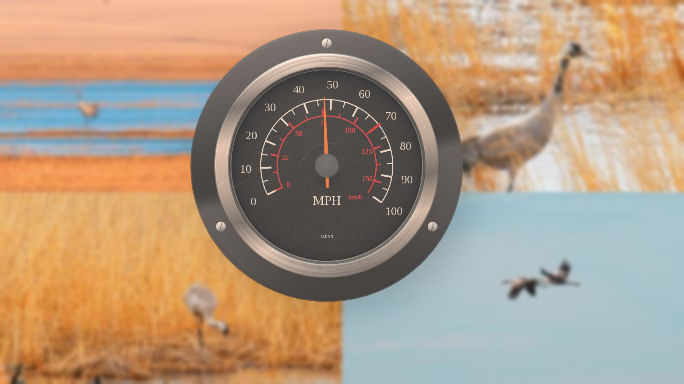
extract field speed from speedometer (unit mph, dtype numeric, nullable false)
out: 47.5 mph
